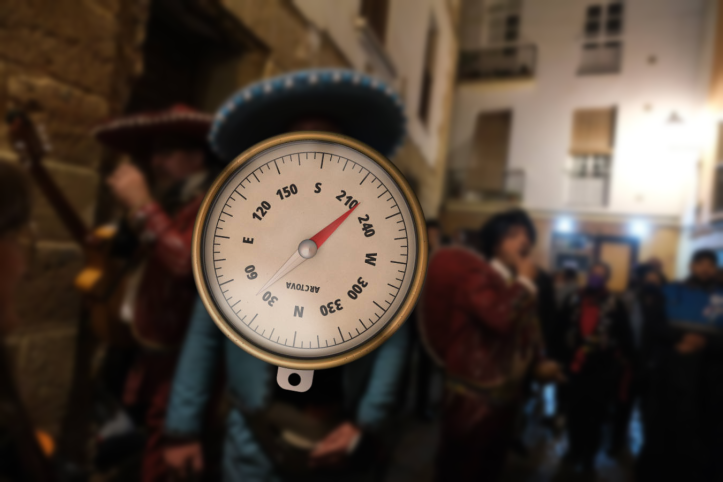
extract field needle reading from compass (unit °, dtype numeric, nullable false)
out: 220 °
